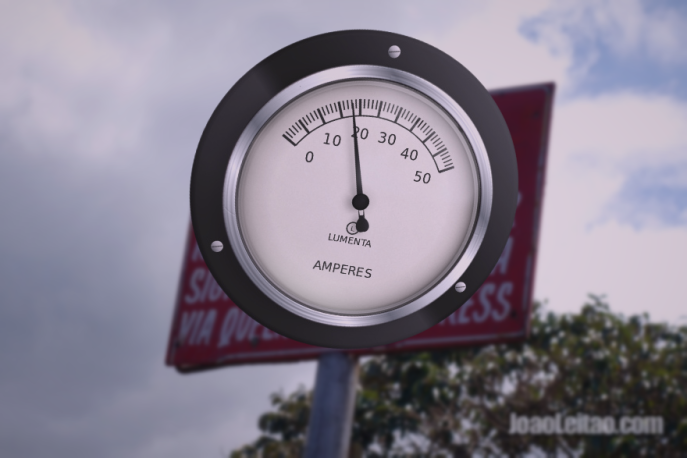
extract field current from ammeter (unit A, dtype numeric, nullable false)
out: 18 A
